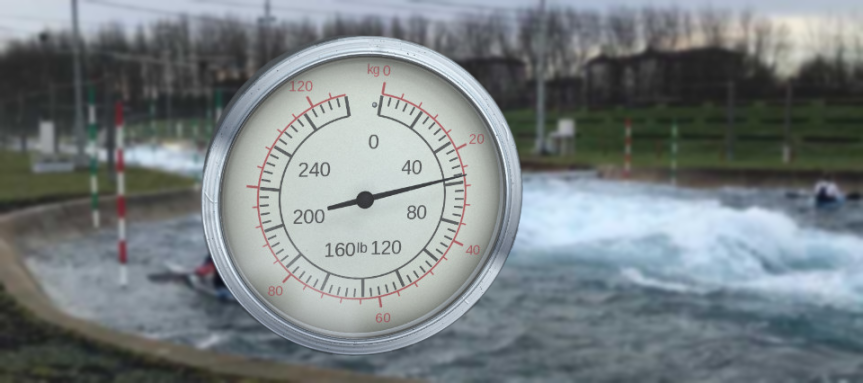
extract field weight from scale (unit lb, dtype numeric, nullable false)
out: 56 lb
